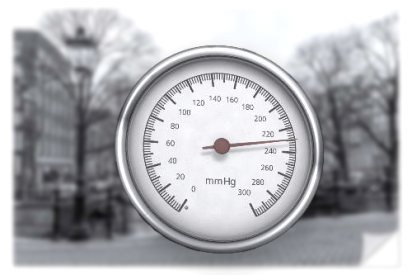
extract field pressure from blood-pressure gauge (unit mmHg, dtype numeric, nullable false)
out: 230 mmHg
